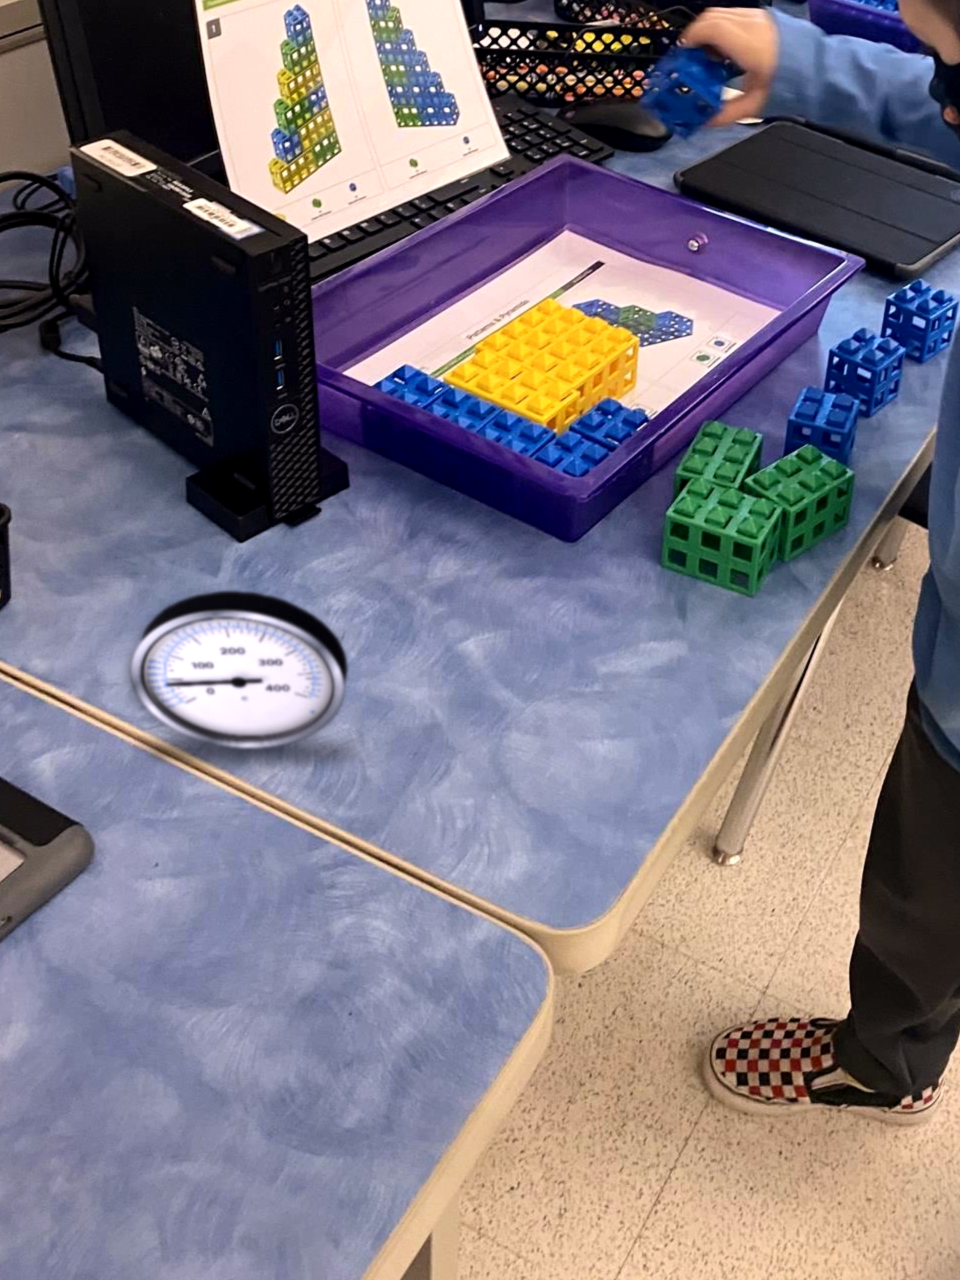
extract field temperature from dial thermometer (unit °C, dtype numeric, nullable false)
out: 50 °C
